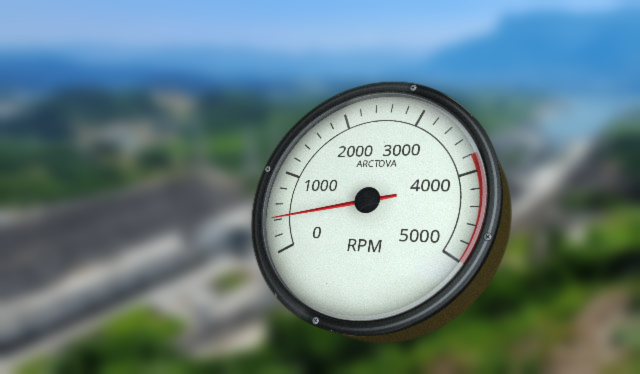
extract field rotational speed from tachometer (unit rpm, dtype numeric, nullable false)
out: 400 rpm
